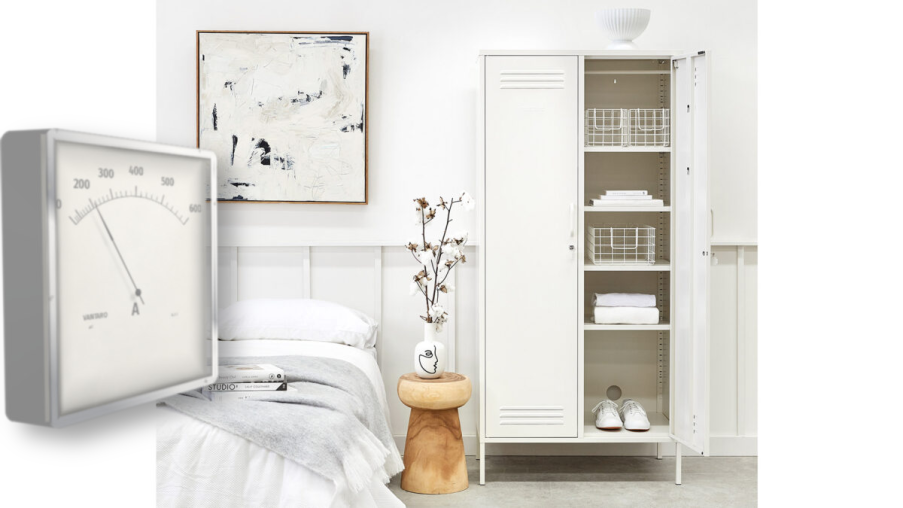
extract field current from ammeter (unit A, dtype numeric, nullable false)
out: 200 A
